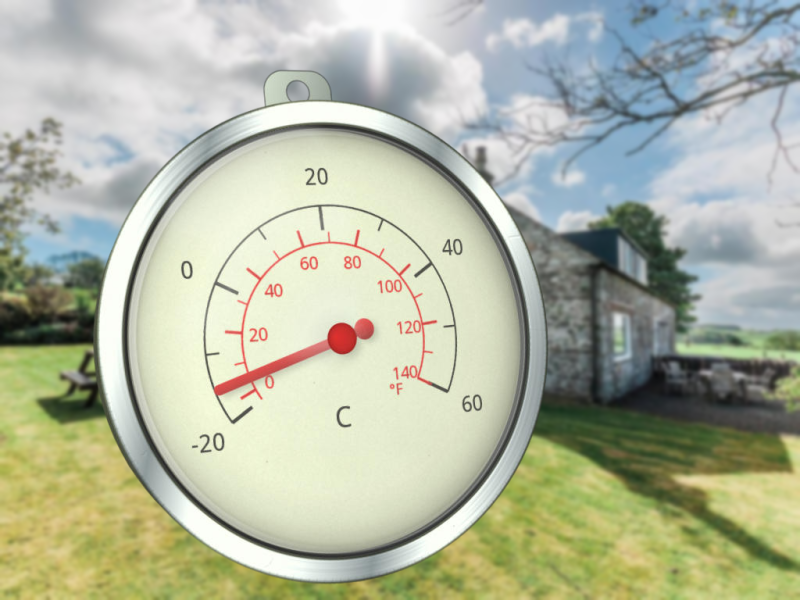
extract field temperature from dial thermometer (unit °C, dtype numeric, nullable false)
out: -15 °C
